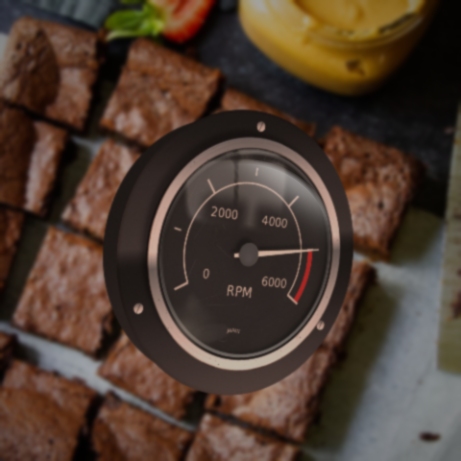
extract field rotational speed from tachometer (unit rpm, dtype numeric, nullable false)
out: 5000 rpm
